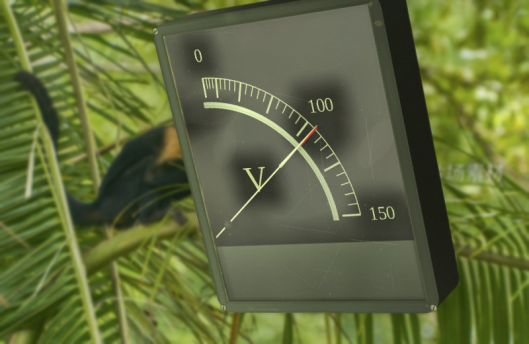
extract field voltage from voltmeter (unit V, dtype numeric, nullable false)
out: 105 V
